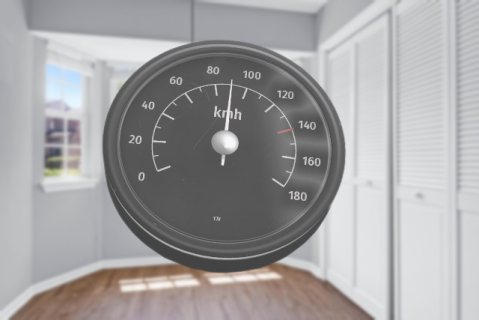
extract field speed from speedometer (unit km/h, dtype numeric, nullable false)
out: 90 km/h
